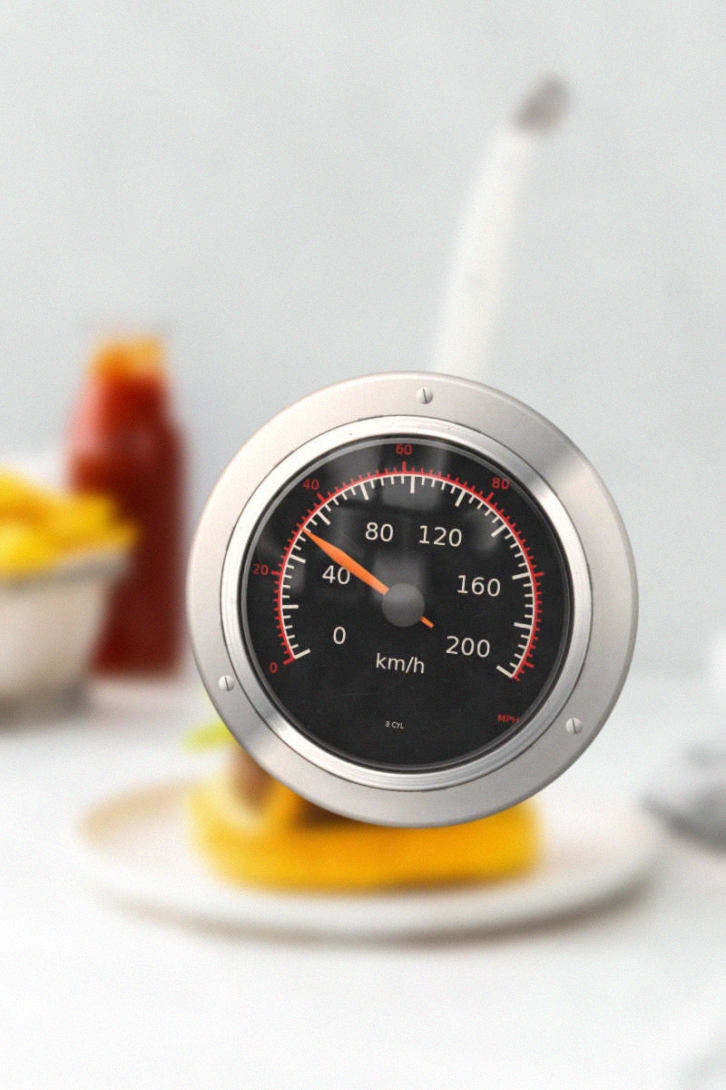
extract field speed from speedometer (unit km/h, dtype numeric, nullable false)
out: 52 km/h
